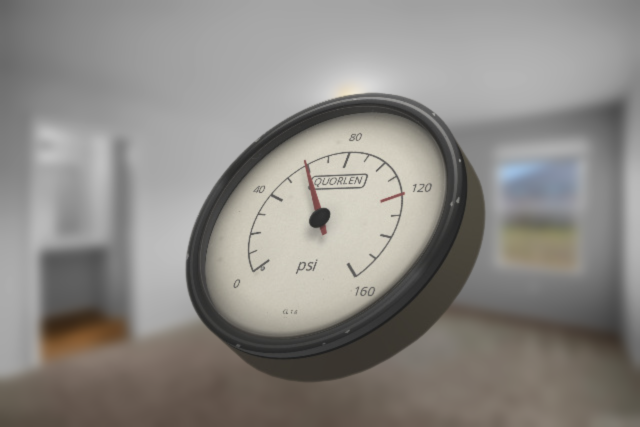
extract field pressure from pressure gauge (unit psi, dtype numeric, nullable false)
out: 60 psi
